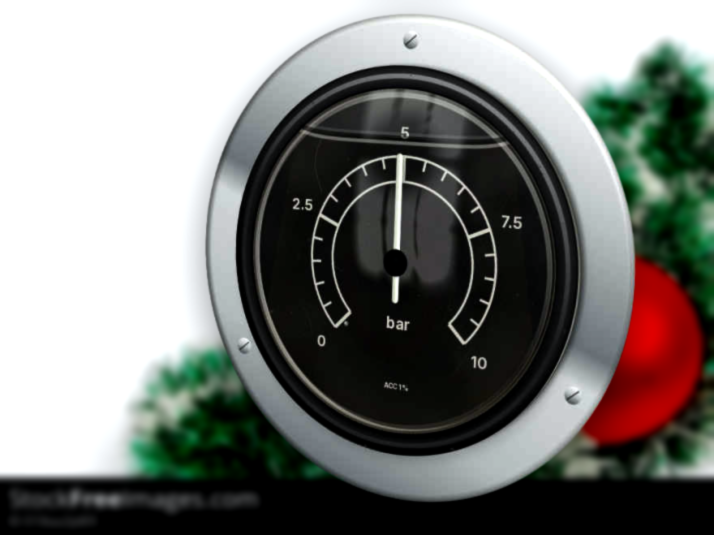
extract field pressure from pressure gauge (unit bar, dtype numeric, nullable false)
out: 5 bar
